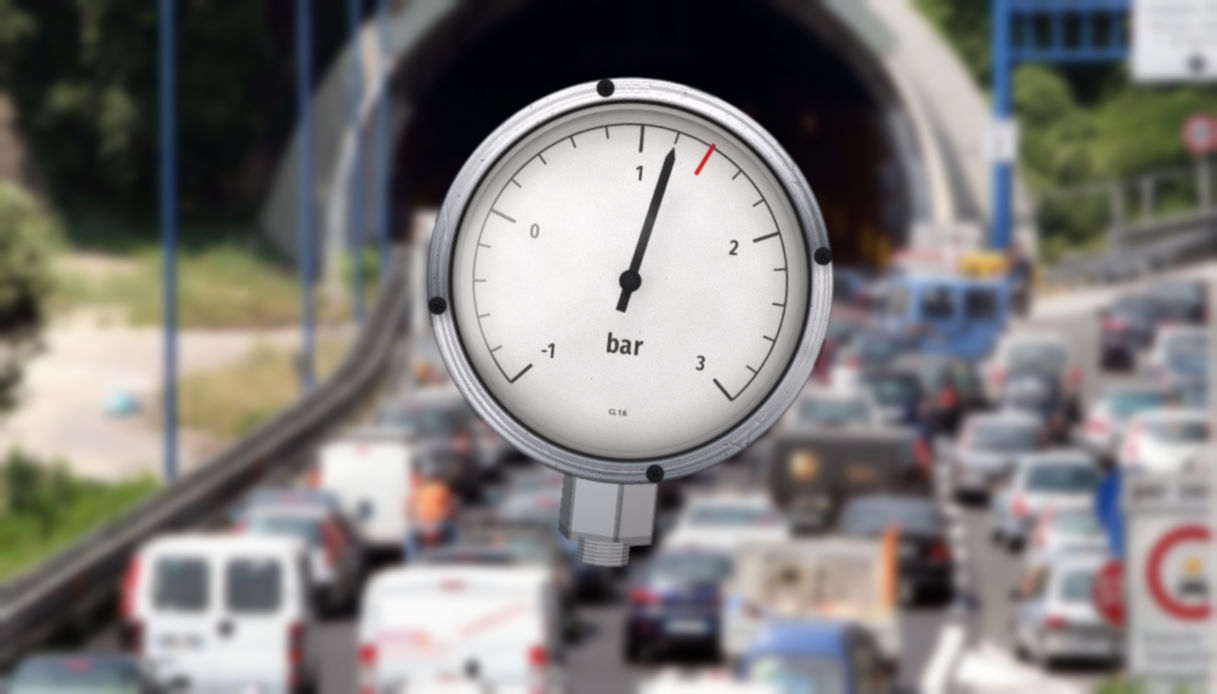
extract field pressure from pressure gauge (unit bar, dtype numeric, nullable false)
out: 1.2 bar
